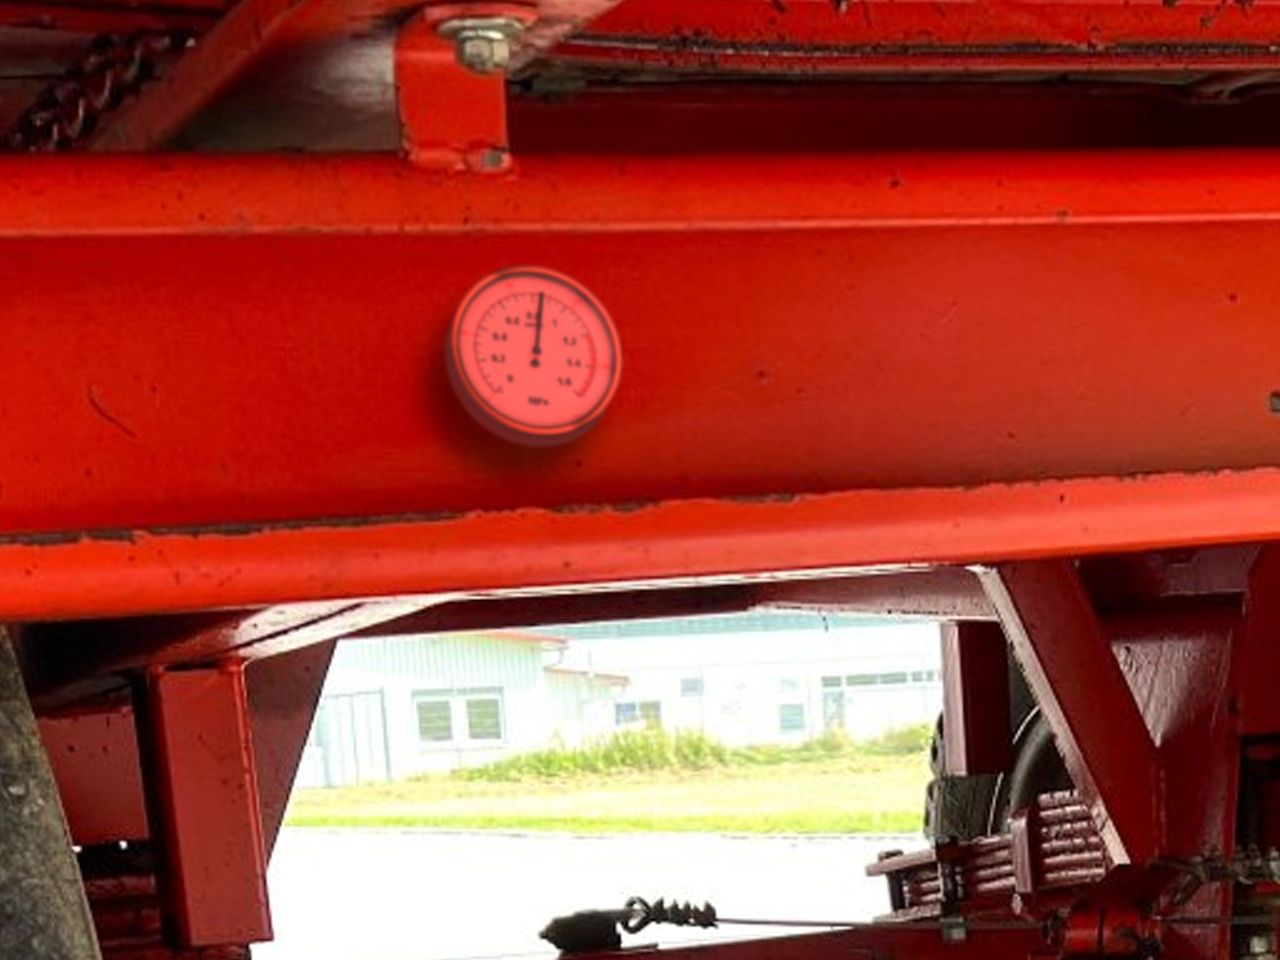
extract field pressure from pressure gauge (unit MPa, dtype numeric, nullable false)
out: 0.85 MPa
